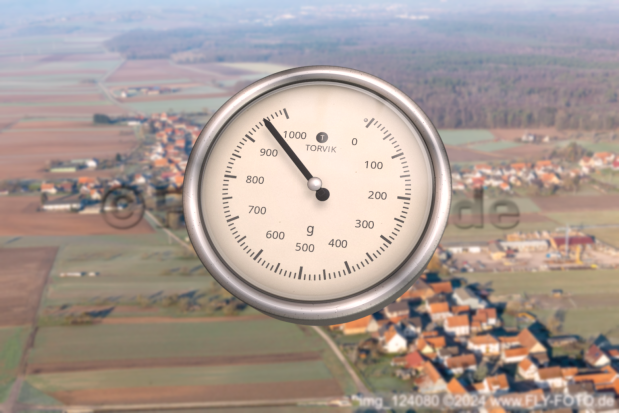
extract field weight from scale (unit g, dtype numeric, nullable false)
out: 950 g
